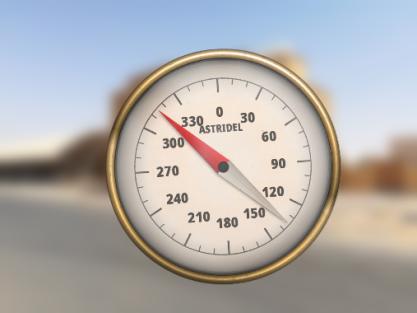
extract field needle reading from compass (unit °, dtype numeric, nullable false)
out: 315 °
